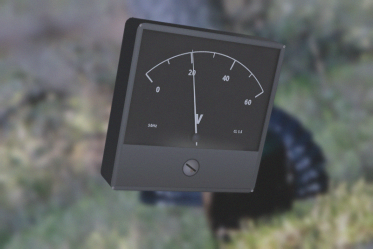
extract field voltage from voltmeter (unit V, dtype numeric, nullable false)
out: 20 V
